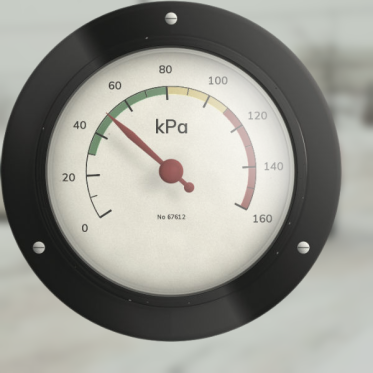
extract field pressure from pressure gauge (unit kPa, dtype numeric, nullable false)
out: 50 kPa
